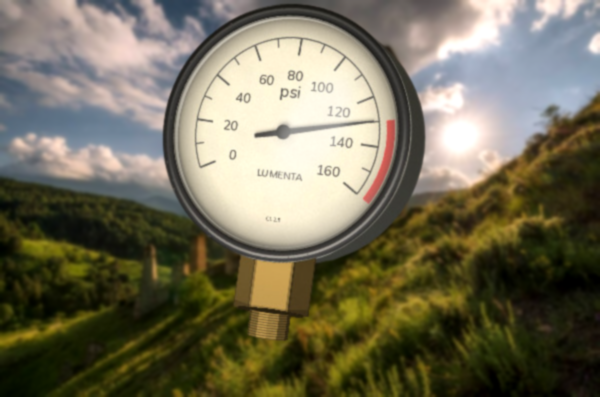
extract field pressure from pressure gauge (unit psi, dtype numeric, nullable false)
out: 130 psi
